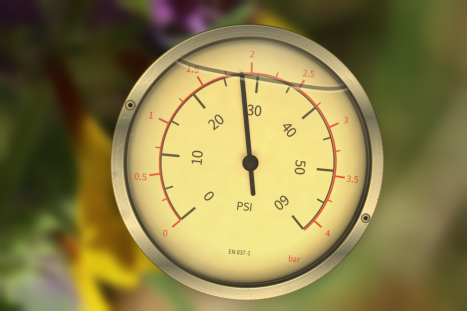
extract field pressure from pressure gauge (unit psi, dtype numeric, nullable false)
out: 27.5 psi
